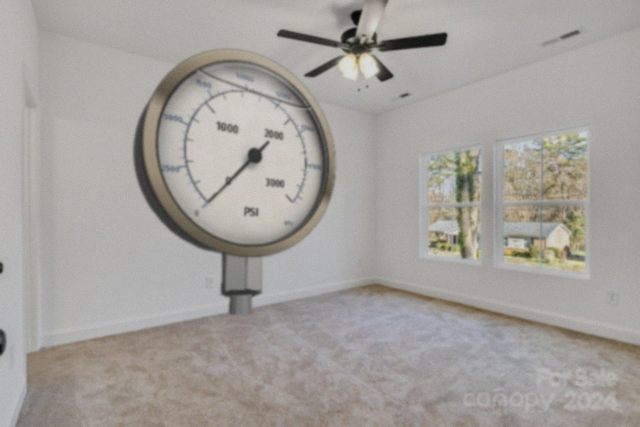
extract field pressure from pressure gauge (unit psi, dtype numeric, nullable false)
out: 0 psi
